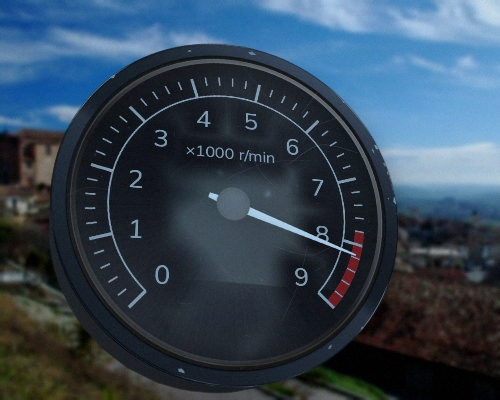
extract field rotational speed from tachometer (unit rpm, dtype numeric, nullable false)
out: 8200 rpm
